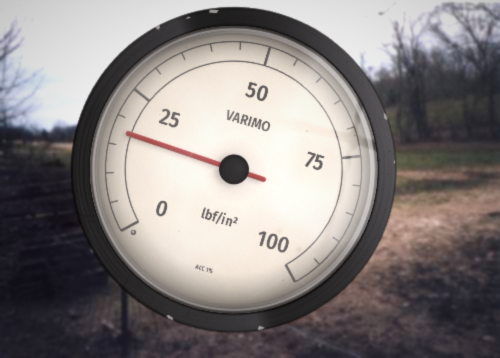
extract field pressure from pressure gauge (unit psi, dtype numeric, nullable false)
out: 17.5 psi
